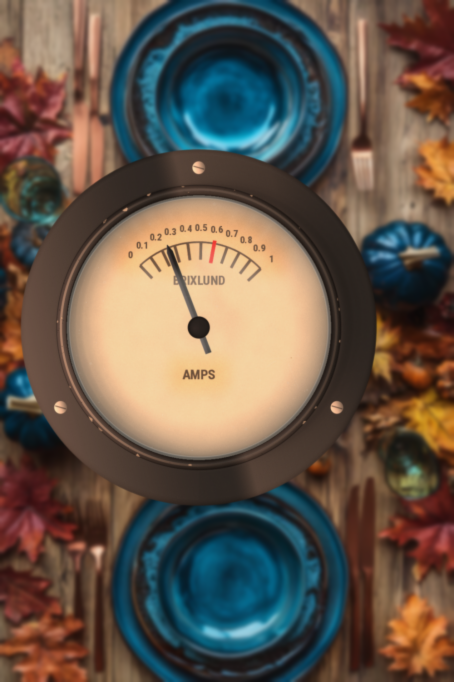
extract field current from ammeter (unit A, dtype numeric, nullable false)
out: 0.25 A
